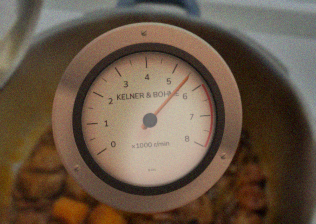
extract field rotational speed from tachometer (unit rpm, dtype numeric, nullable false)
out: 5500 rpm
